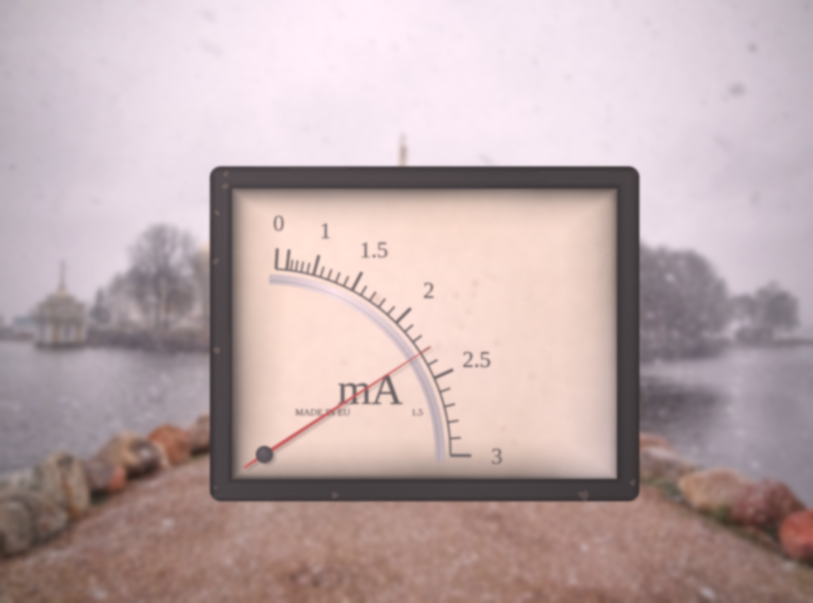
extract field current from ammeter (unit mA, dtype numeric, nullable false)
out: 2.3 mA
